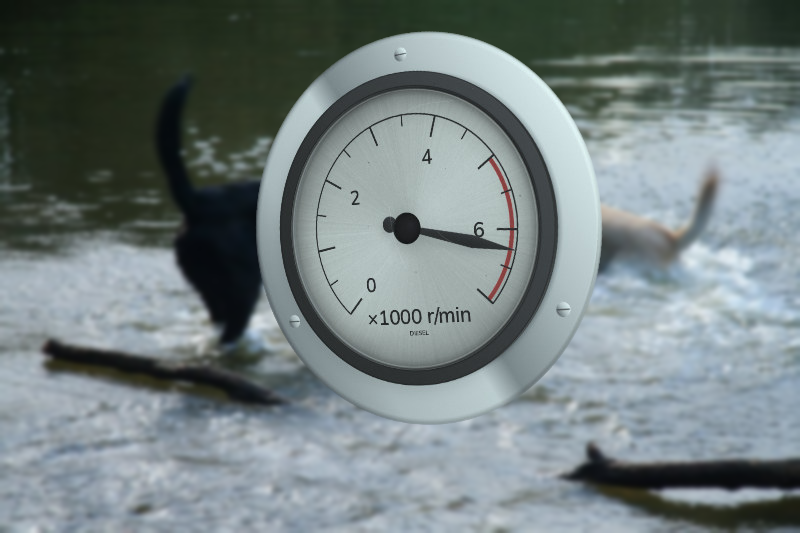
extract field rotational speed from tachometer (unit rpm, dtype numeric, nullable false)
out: 6250 rpm
